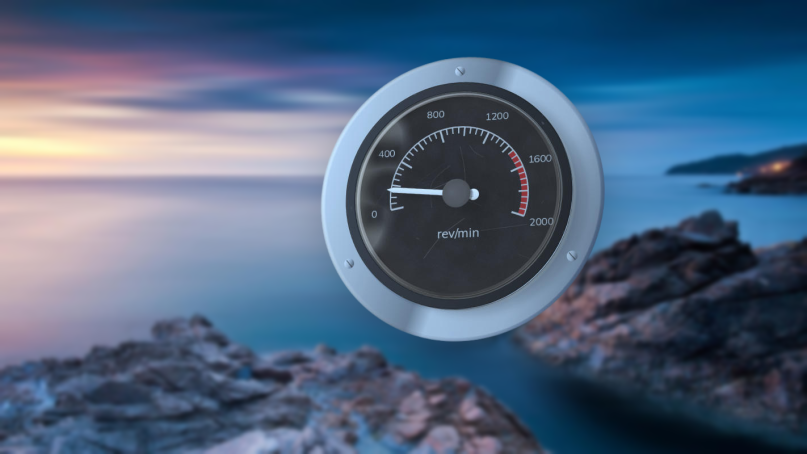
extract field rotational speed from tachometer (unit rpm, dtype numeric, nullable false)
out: 150 rpm
